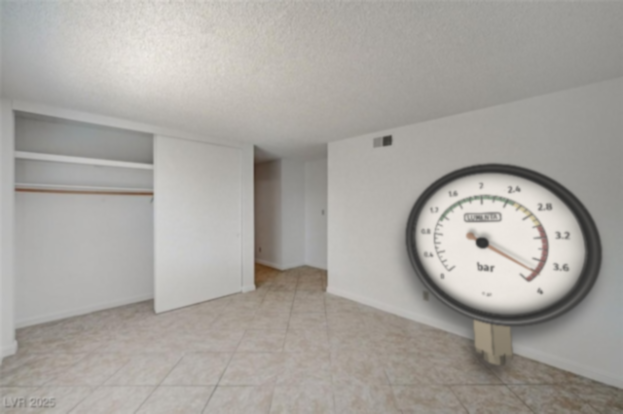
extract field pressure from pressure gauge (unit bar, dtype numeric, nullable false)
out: 3.8 bar
